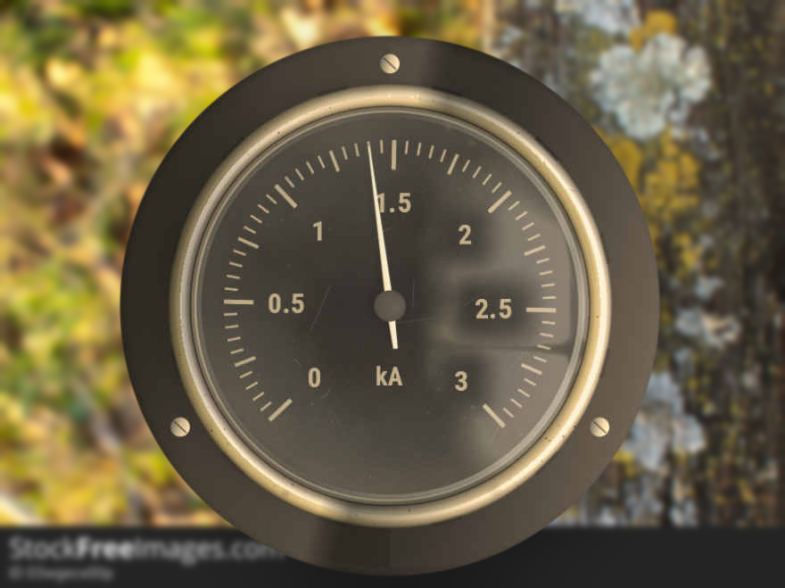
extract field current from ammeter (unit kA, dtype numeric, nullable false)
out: 1.4 kA
